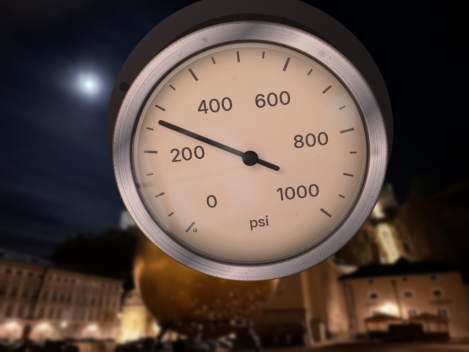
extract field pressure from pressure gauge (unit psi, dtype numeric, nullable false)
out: 275 psi
